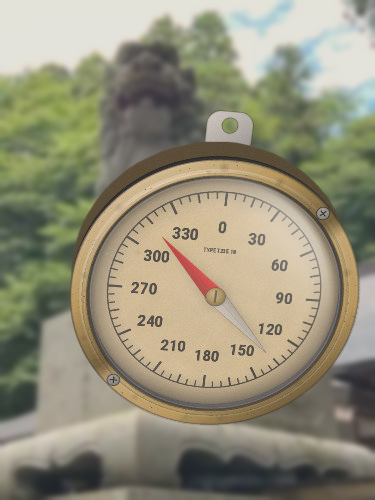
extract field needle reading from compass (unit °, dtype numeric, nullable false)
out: 315 °
